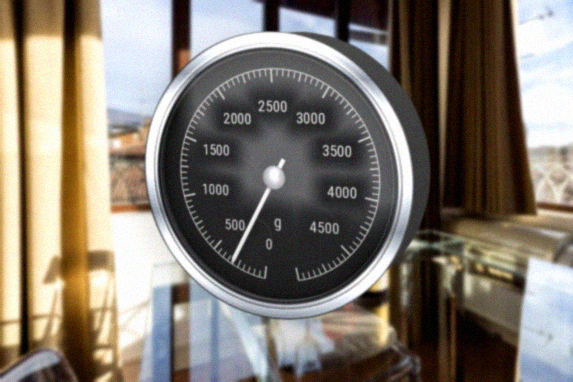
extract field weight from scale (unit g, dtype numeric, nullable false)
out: 300 g
